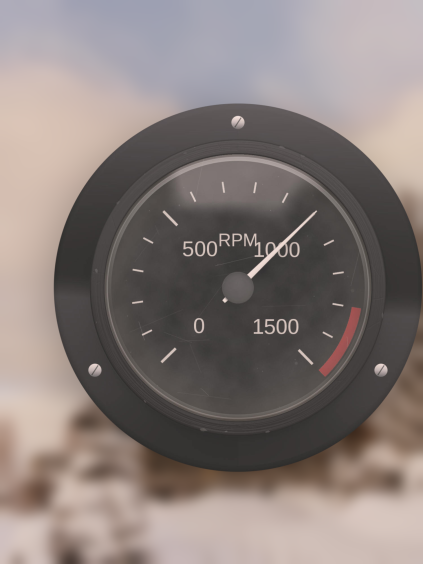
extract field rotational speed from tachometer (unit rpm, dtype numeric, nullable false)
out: 1000 rpm
